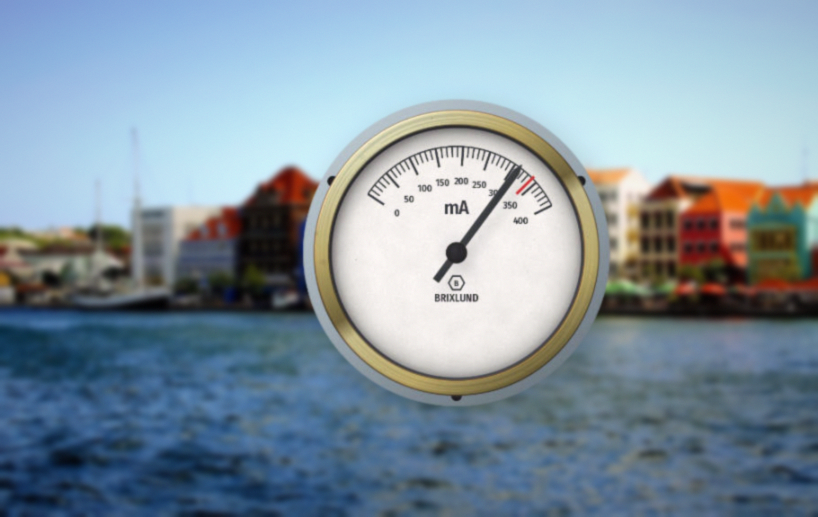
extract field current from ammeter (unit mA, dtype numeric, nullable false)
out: 310 mA
